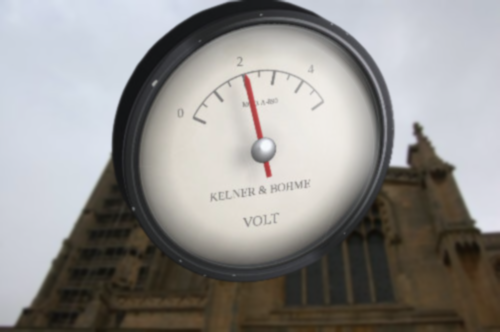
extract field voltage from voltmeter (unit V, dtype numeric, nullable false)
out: 2 V
